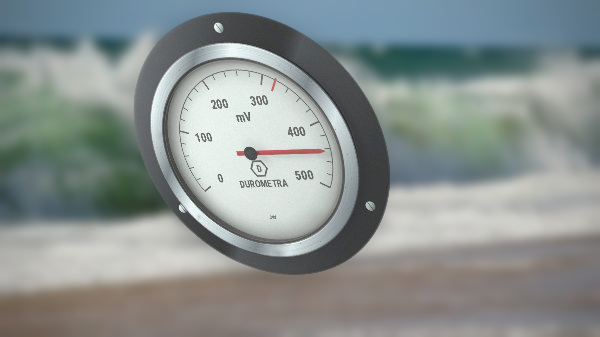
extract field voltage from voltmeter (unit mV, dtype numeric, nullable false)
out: 440 mV
